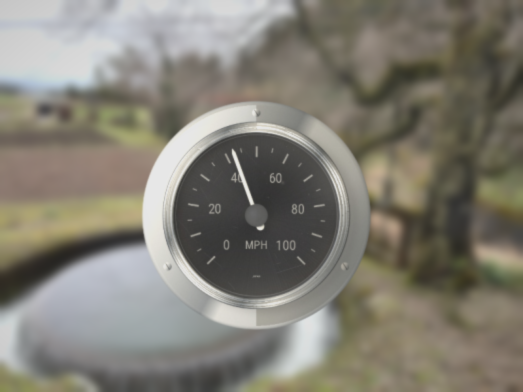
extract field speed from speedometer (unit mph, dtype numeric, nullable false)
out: 42.5 mph
